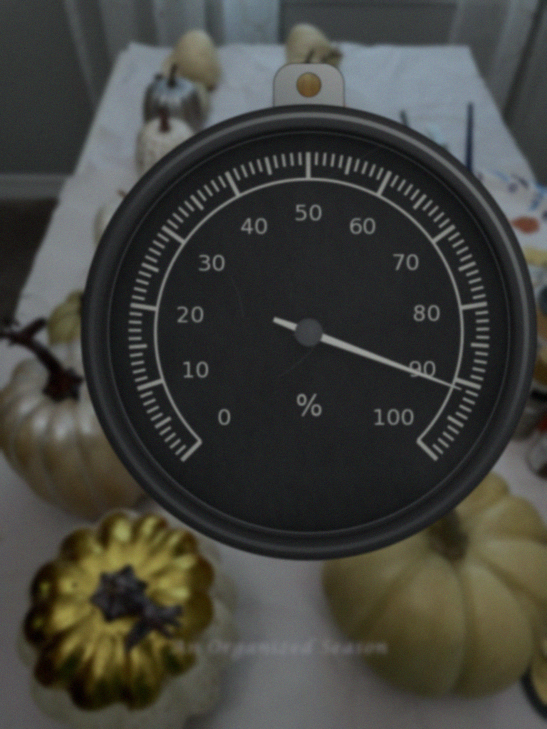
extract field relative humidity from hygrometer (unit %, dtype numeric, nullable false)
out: 91 %
